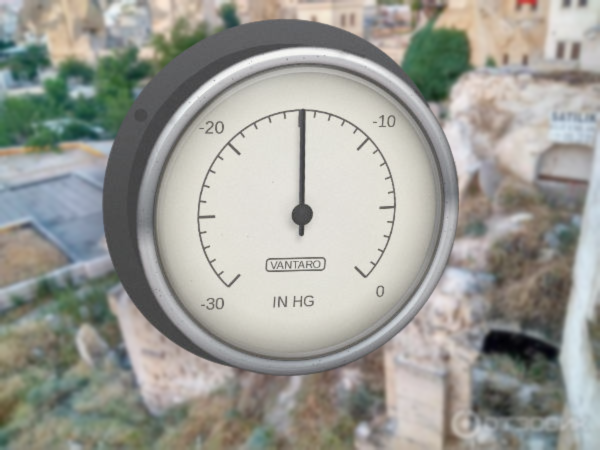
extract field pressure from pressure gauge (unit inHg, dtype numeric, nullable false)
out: -15 inHg
